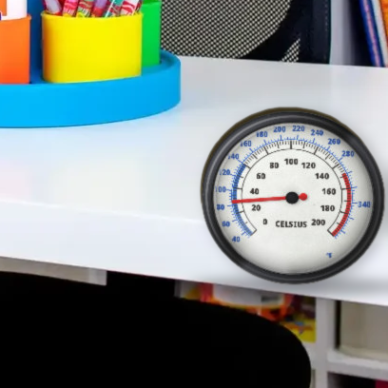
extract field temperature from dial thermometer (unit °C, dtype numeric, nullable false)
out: 30 °C
